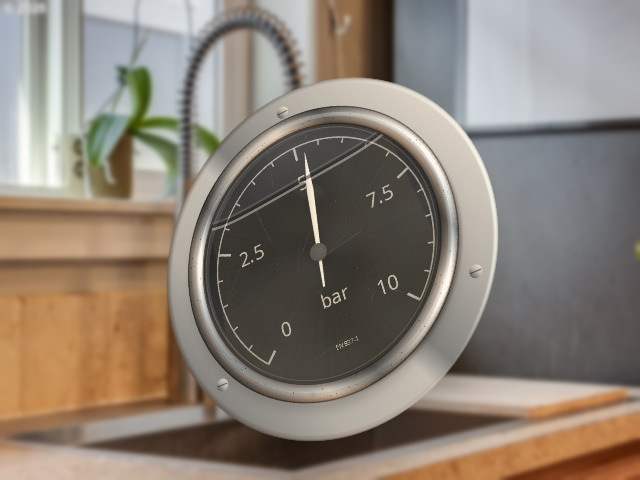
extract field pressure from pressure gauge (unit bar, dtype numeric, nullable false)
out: 5.25 bar
